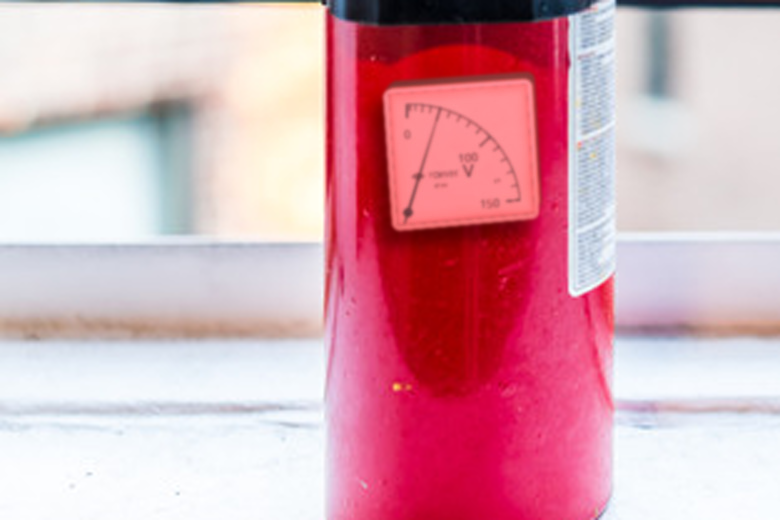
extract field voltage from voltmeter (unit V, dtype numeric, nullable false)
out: 50 V
